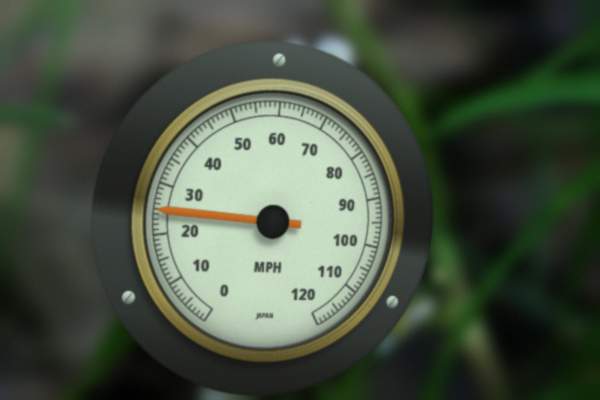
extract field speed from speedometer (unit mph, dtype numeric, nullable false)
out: 25 mph
